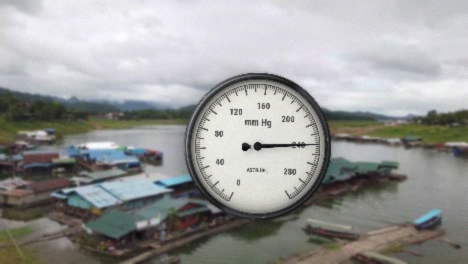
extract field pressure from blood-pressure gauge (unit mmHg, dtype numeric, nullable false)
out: 240 mmHg
